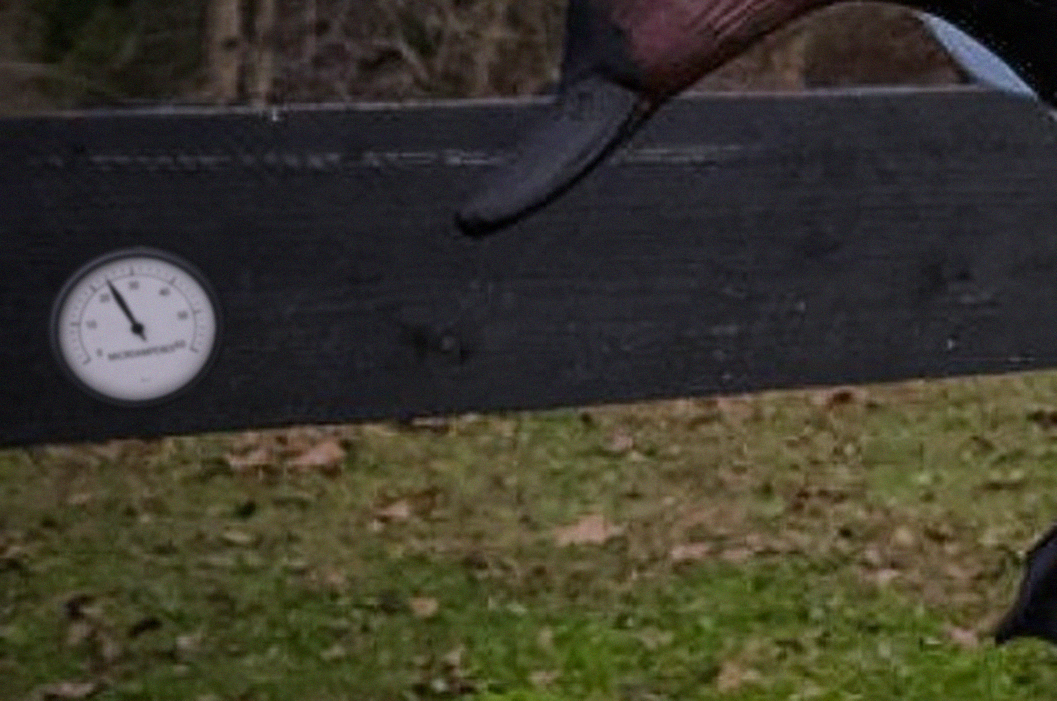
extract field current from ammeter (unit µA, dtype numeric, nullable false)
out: 24 µA
